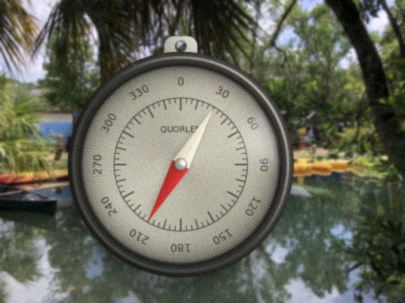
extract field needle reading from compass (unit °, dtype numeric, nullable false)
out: 210 °
